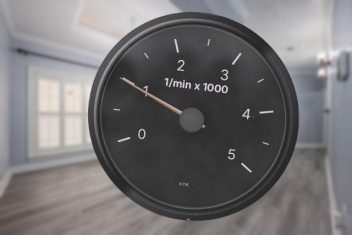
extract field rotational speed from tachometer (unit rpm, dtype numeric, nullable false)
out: 1000 rpm
